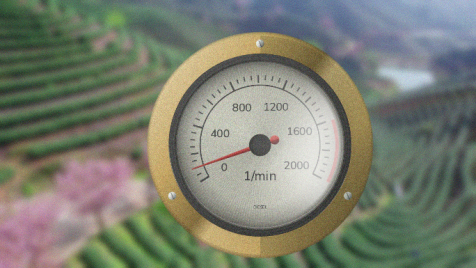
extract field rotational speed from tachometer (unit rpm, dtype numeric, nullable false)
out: 100 rpm
